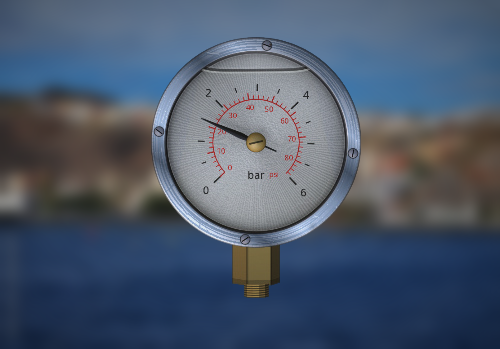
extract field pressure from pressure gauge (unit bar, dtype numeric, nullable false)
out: 1.5 bar
